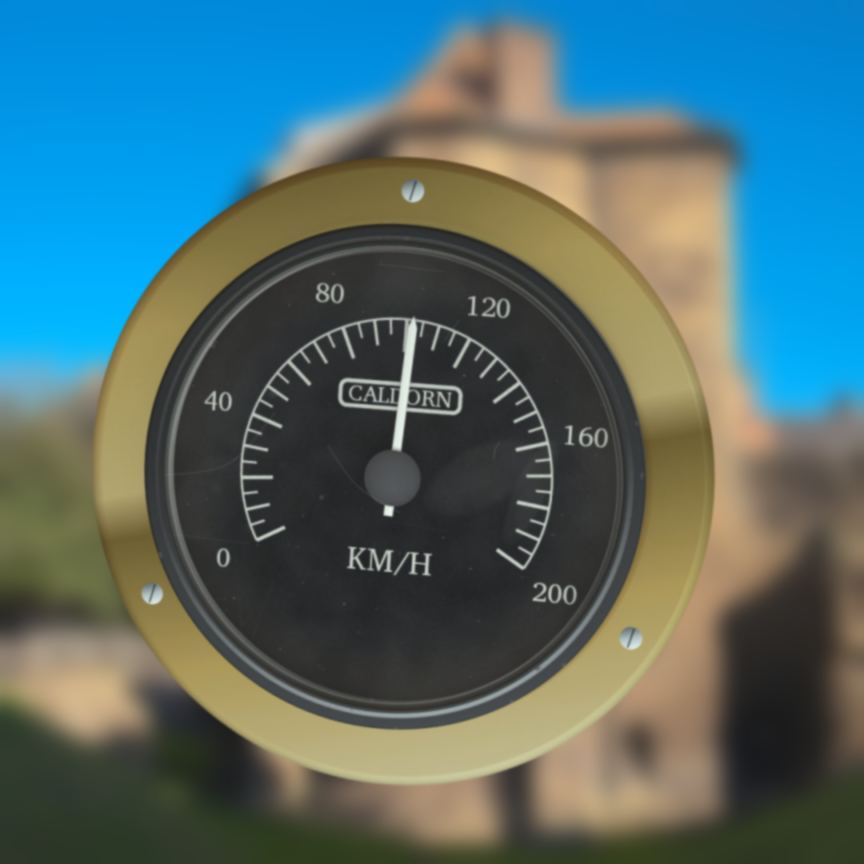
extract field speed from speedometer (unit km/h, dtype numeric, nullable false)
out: 102.5 km/h
